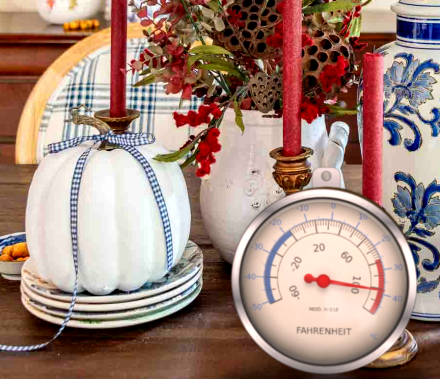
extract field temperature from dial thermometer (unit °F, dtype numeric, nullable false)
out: 100 °F
